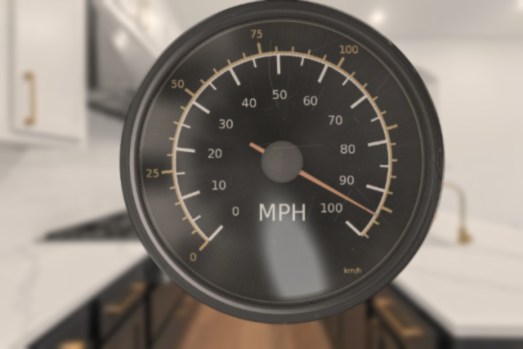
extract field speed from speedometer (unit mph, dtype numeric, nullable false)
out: 95 mph
